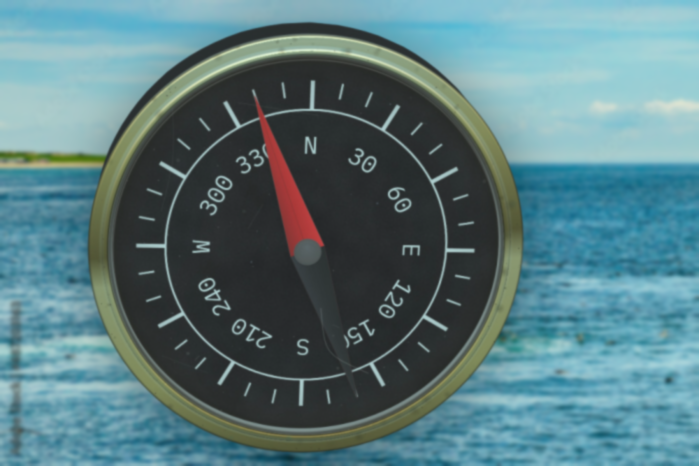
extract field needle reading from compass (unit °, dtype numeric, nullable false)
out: 340 °
